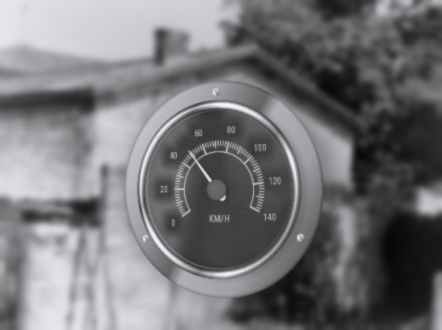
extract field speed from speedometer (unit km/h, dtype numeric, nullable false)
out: 50 km/h
